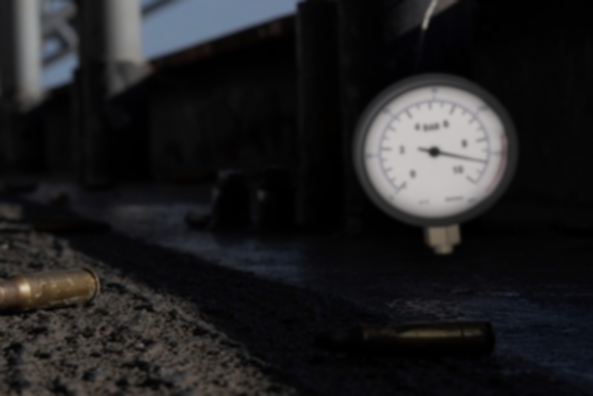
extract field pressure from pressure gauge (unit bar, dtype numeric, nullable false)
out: 9 bar
